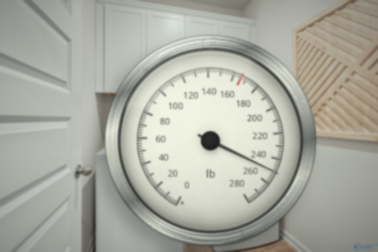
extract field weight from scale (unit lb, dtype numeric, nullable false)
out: 250 lb
